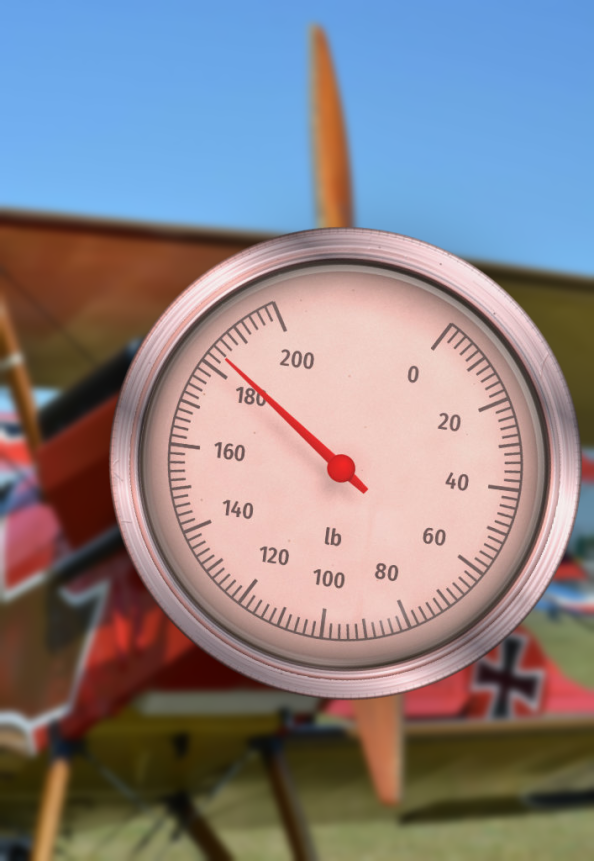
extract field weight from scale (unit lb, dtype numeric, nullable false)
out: 184 lb
